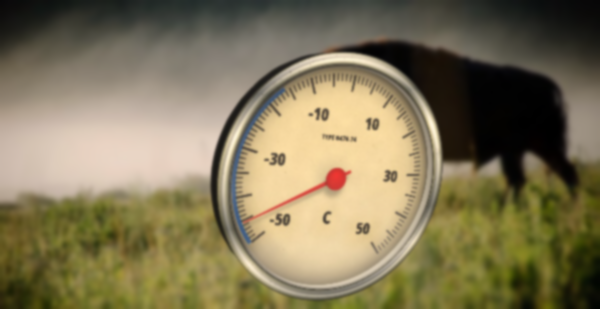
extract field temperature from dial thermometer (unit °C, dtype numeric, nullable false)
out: -45 °C
